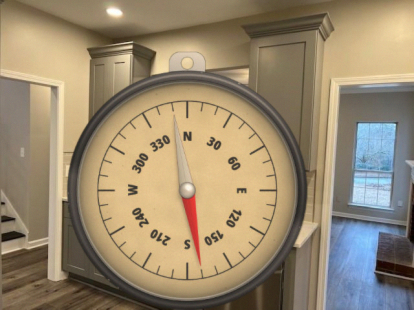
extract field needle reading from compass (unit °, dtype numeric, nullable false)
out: 170 °
